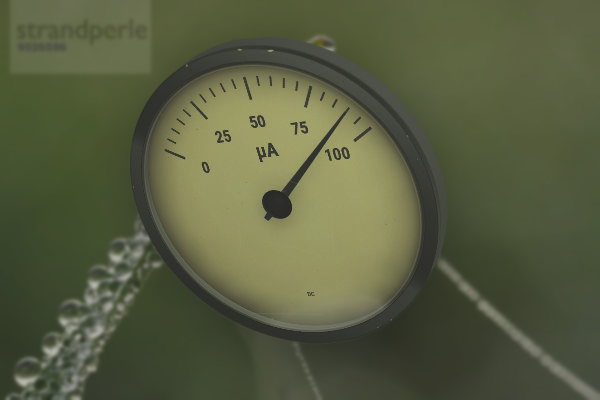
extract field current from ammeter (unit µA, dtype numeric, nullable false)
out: 90 µA
